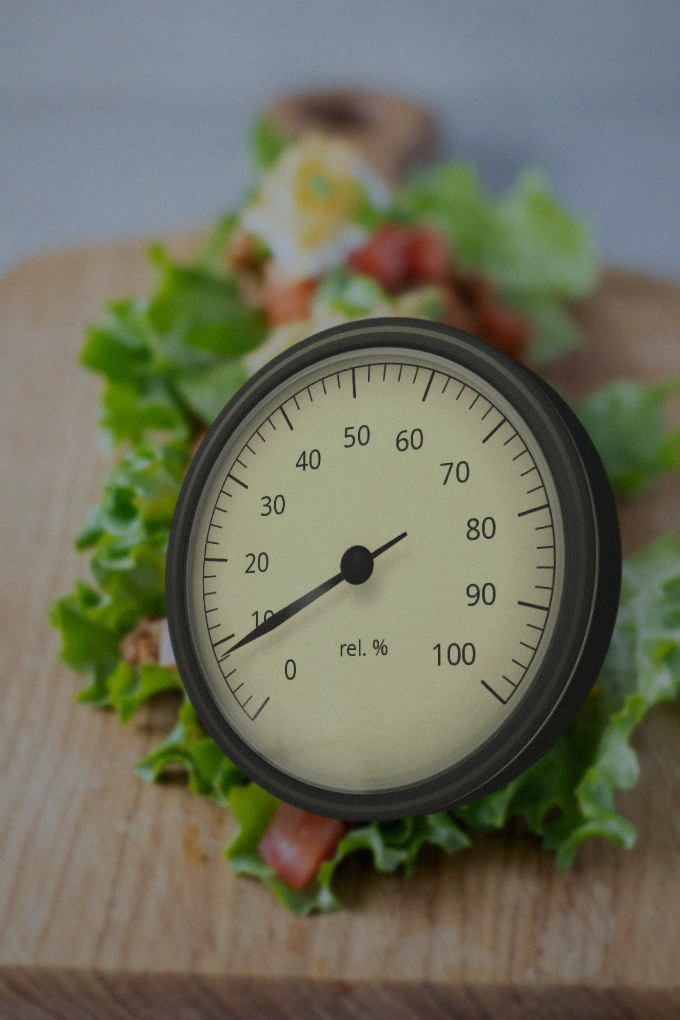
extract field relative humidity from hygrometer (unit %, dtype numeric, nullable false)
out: 8 %
